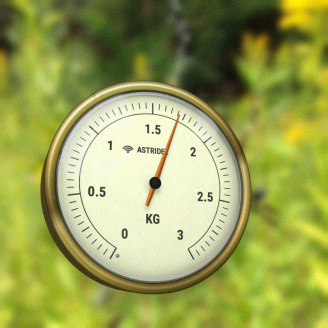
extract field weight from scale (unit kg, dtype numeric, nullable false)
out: 1.7 kg
